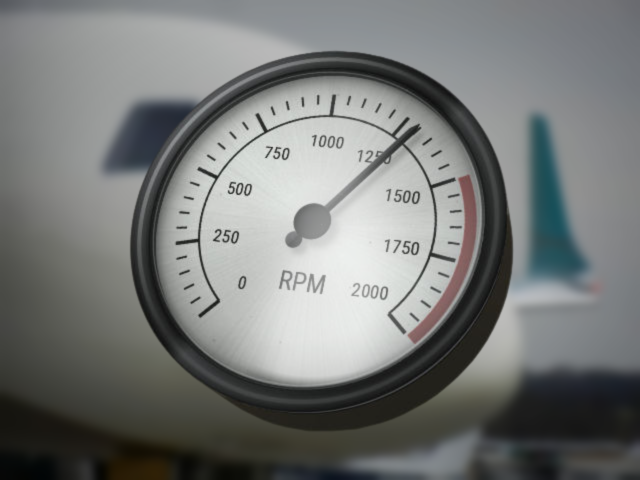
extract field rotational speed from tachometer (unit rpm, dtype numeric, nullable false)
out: 1300 rpm
